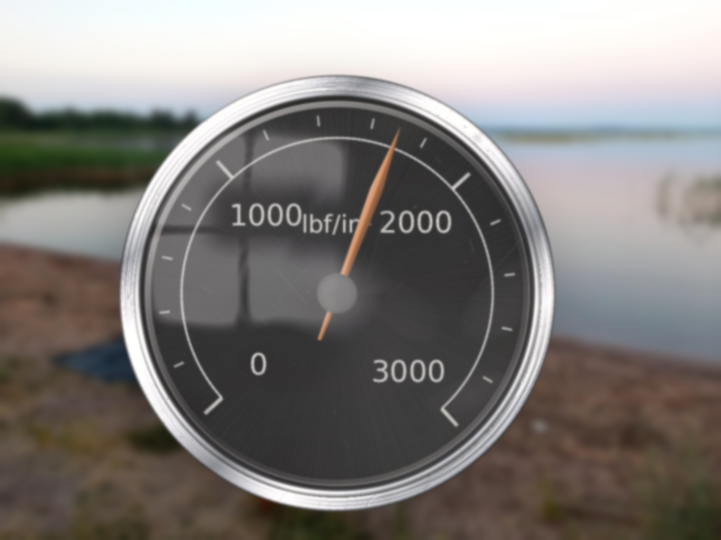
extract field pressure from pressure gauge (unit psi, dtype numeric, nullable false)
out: 1700 psi
